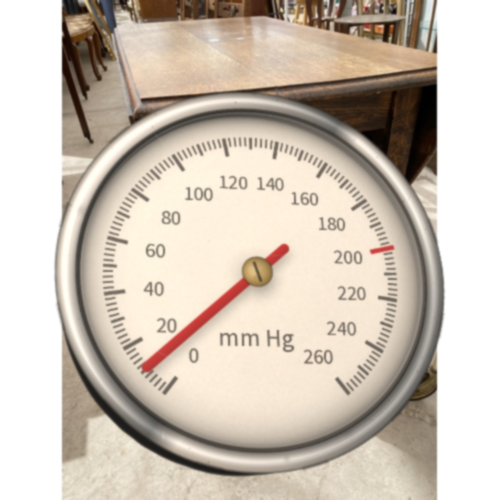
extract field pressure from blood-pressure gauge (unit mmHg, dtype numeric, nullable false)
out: 10 mmHg
